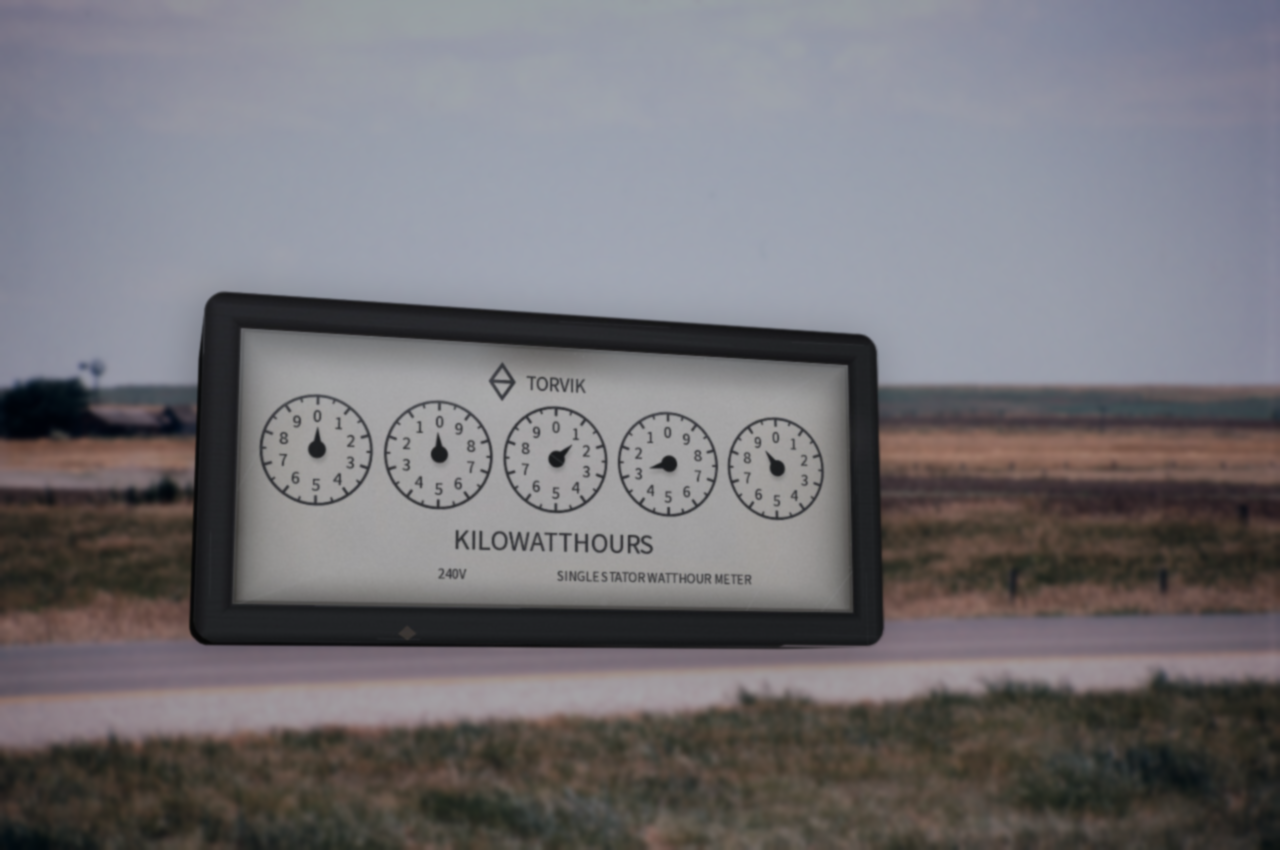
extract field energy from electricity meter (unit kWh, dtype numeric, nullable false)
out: 129 kWh
